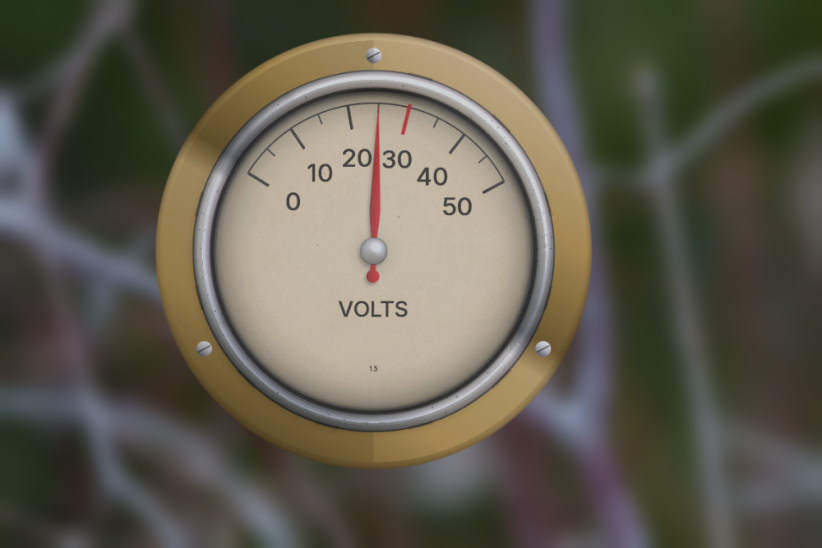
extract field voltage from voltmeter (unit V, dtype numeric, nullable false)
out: 25 V
